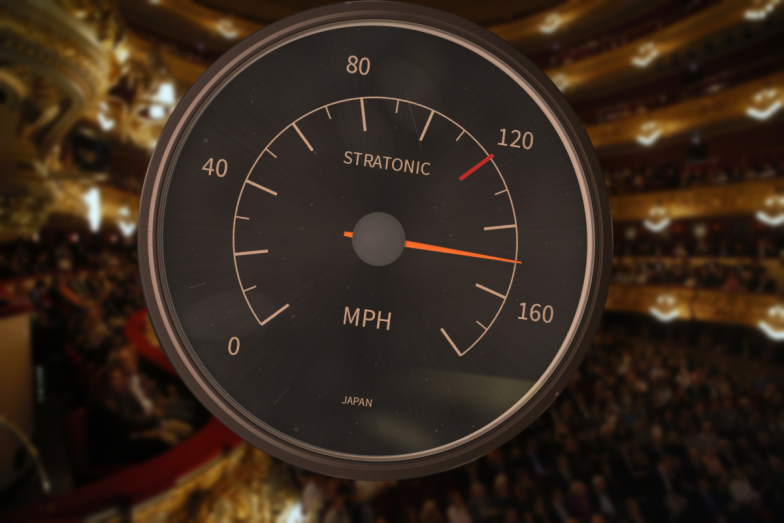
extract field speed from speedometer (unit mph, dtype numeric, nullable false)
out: 150 mph
